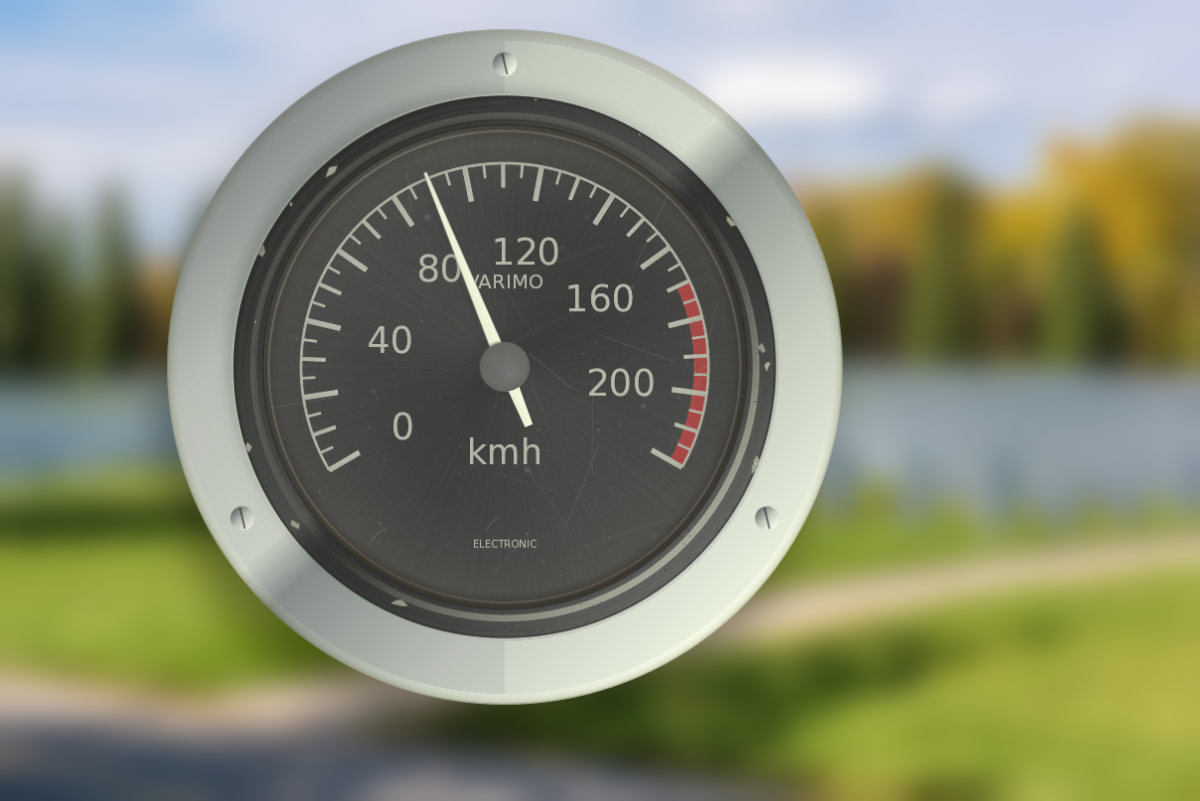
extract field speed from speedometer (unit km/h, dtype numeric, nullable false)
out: 90 km/h
